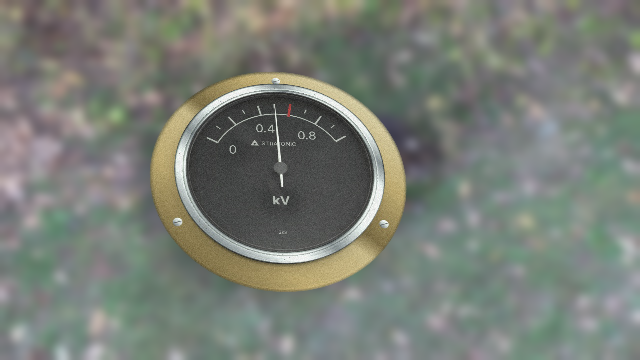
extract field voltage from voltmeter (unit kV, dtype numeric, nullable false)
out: 0.5 kV
